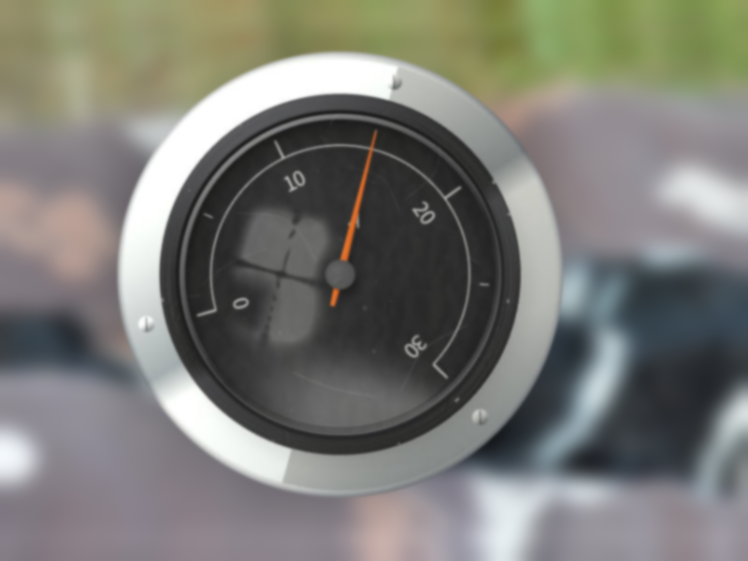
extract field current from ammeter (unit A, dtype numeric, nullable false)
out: 15 A
